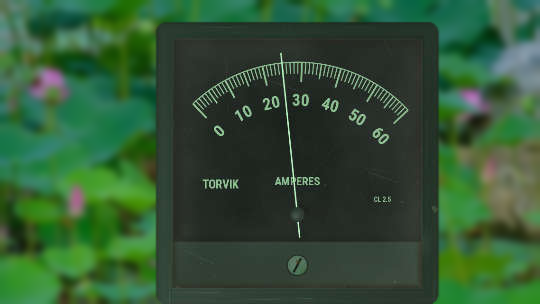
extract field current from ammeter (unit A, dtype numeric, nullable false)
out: 25 A
